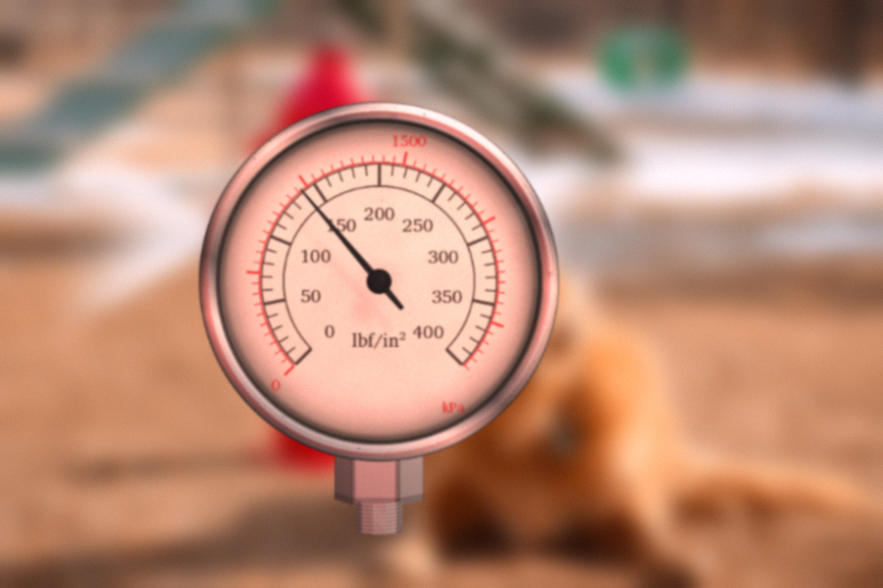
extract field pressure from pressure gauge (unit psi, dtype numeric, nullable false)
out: 140 psi
